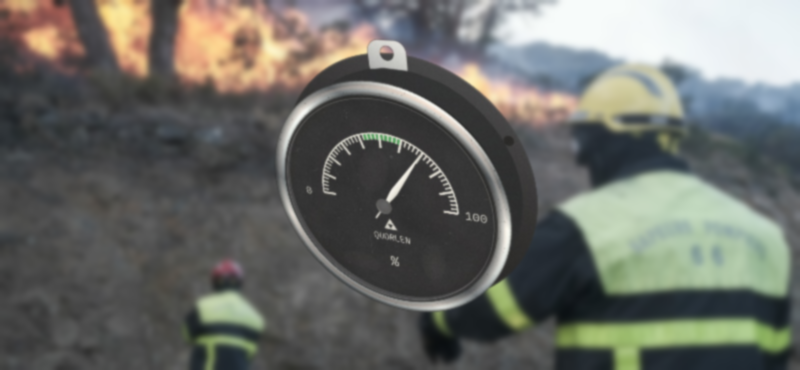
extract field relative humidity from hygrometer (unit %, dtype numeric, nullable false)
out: 70 %
